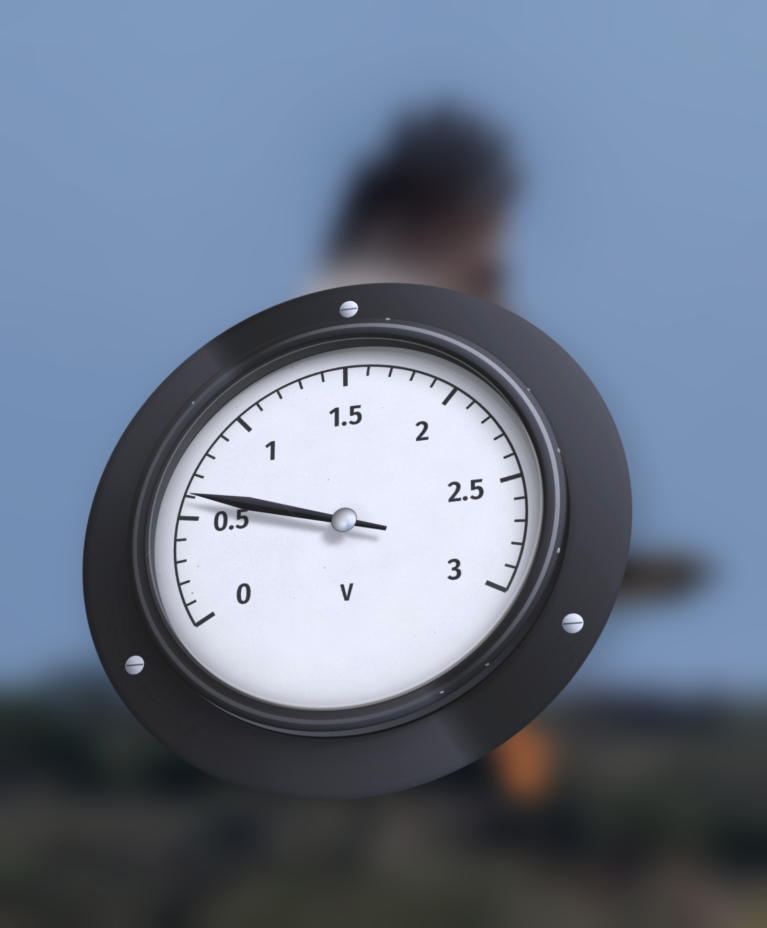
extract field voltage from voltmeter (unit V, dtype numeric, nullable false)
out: 0.6 V
